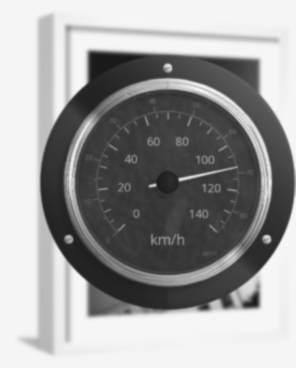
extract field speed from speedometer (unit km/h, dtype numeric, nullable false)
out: 110 km/h
